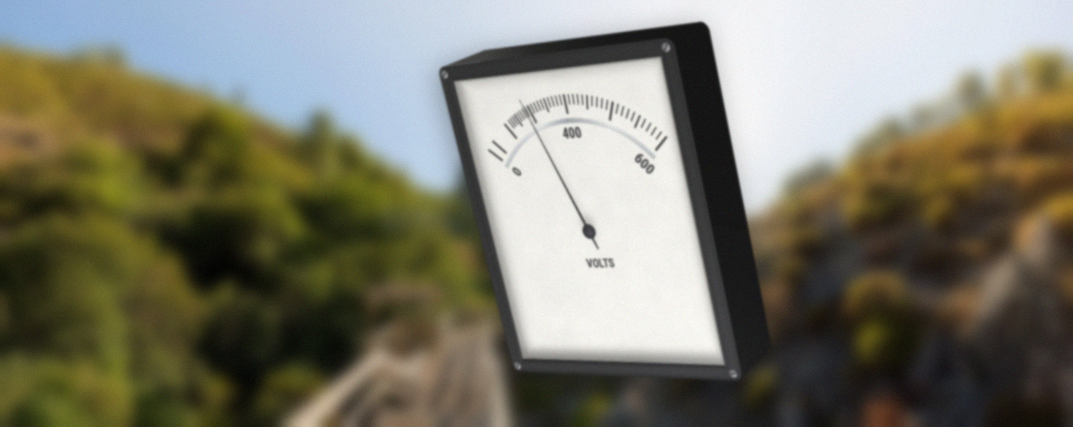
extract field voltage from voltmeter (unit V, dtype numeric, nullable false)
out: 300 V
